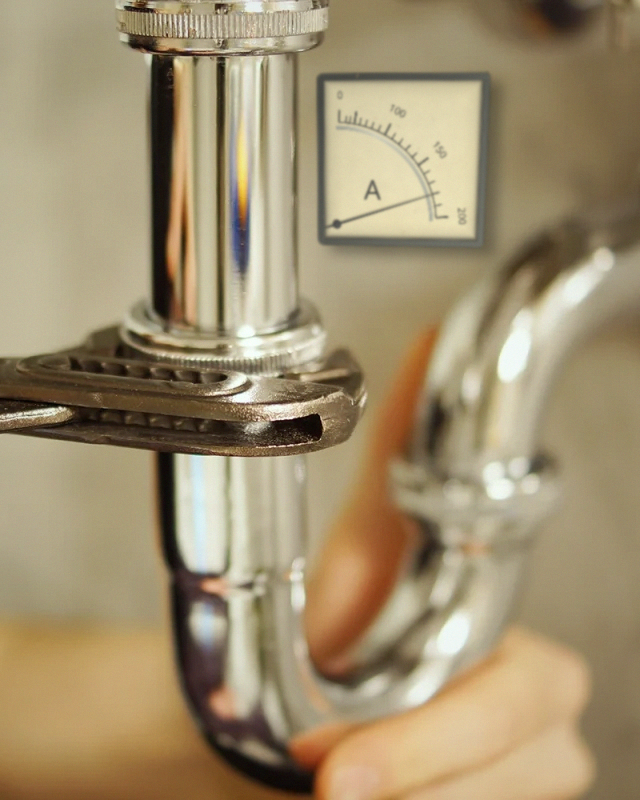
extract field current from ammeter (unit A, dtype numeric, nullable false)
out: 180 A
